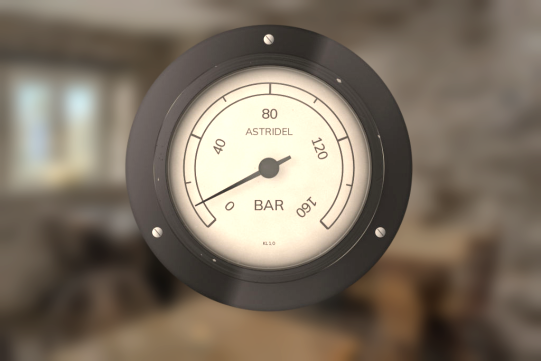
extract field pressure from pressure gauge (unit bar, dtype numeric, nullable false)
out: 10 bar
